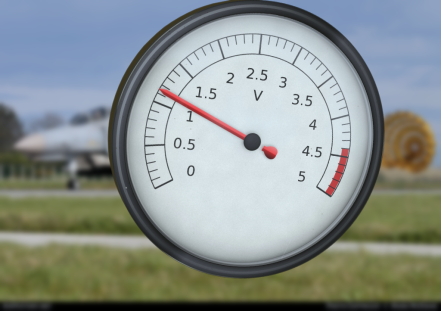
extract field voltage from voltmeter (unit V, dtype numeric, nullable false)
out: 1.15 V
